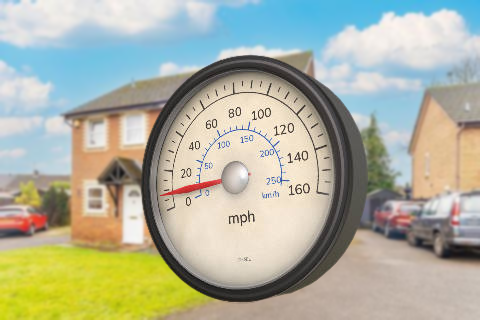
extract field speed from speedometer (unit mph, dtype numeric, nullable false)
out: 7.5 mph
